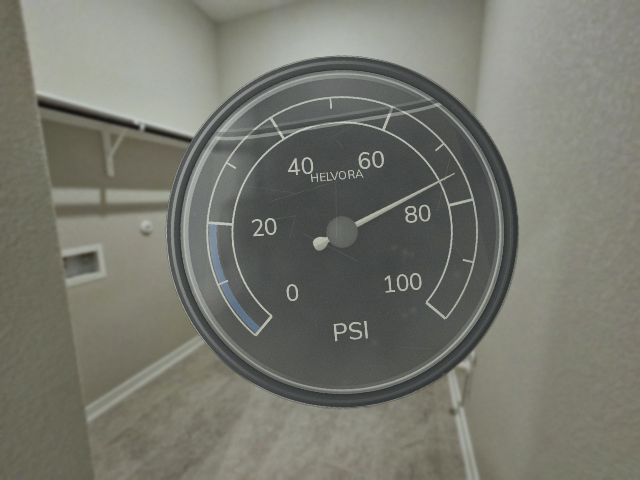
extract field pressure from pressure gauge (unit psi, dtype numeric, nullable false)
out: 75 psi
